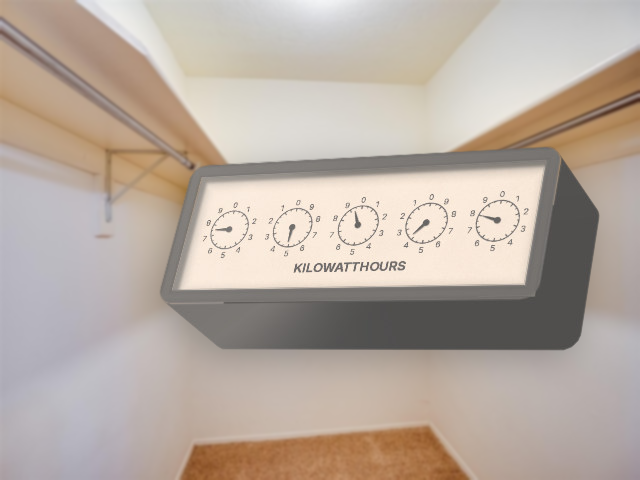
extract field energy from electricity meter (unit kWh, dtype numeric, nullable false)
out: 74938 kWh
